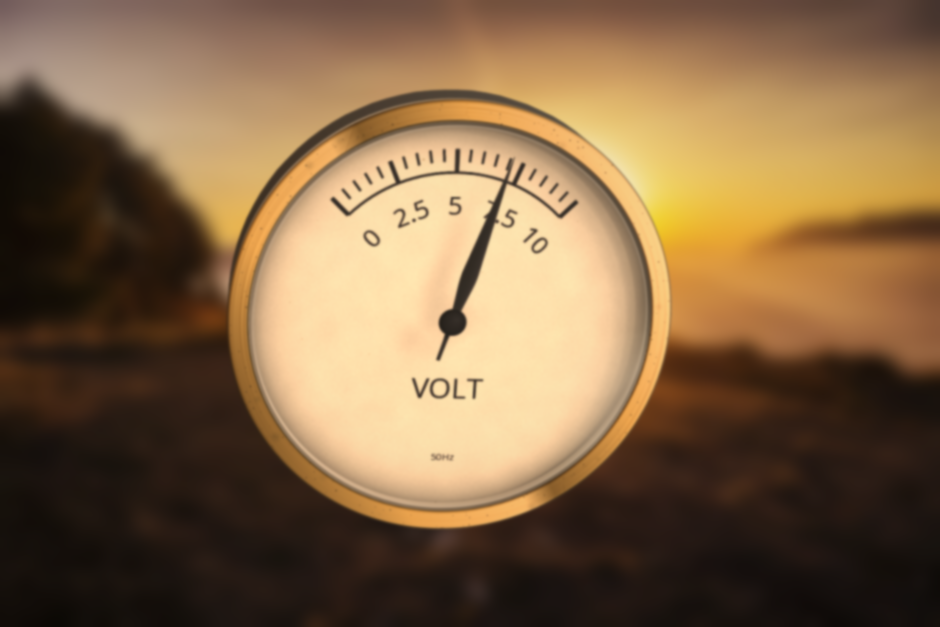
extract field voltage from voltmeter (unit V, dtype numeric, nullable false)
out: 7 V
